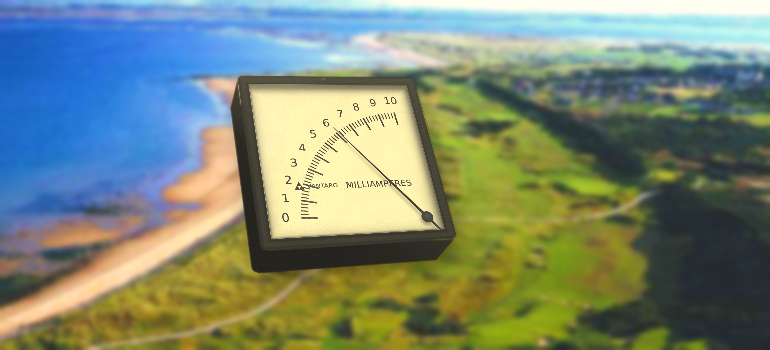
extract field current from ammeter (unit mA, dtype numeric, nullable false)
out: 6 mA
